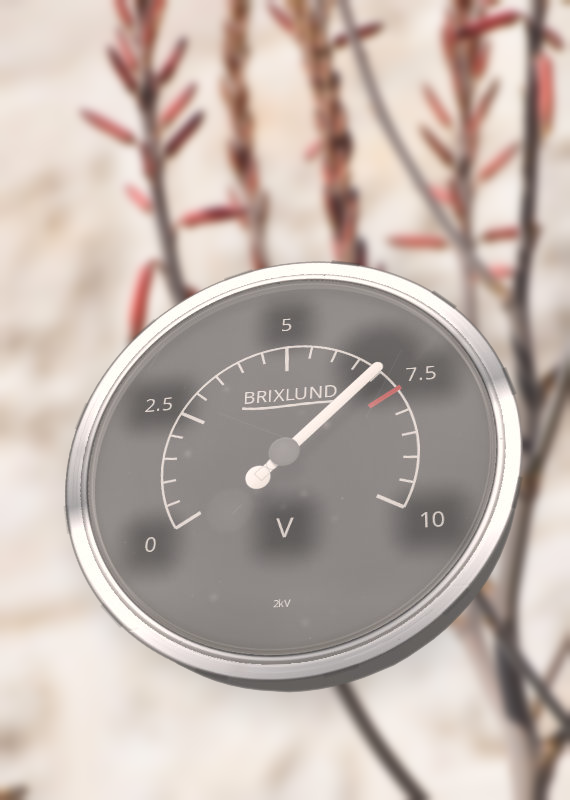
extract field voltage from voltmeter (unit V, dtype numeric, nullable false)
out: 7 V
